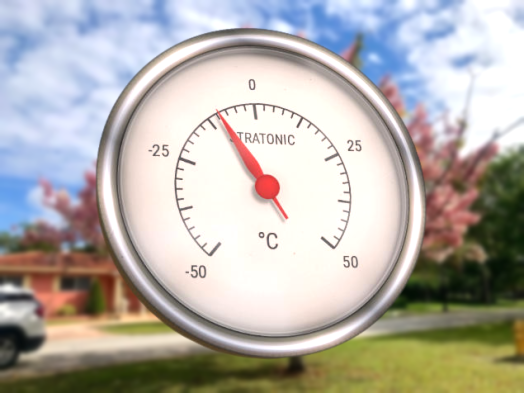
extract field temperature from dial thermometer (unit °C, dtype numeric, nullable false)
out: -10 °C
